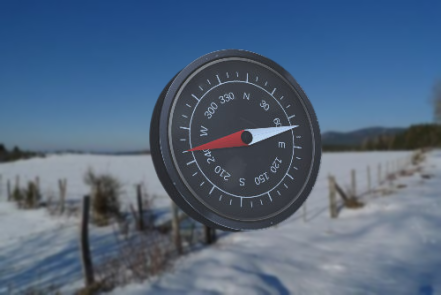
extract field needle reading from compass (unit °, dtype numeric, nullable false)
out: 250 °
